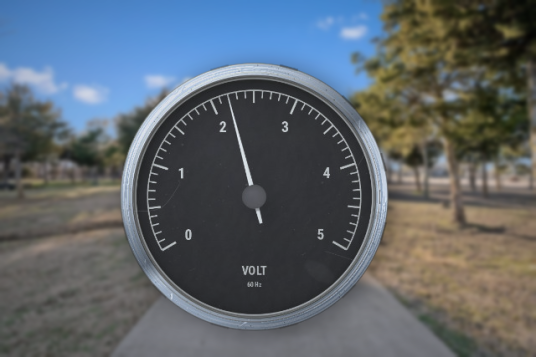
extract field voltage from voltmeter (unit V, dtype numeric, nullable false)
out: 2.2 V
